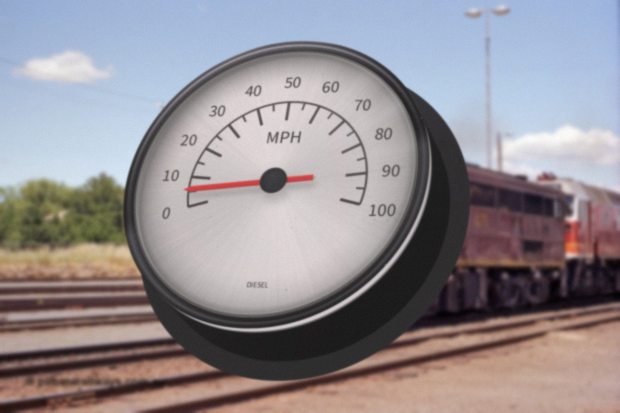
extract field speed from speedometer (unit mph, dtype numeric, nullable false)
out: 5 mph
